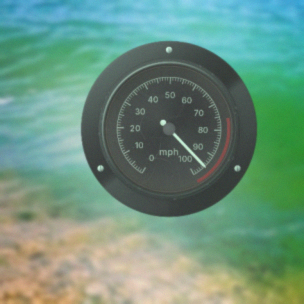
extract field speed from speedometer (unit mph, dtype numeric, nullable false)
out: 95 mph
